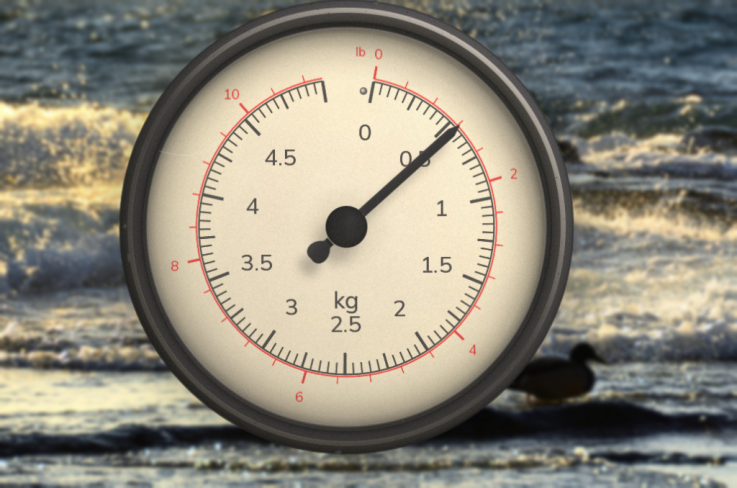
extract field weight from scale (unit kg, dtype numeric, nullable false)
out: 0.55 kg
